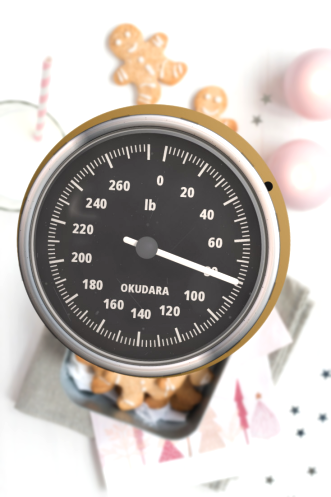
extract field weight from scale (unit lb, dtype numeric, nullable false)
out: 80 lb
